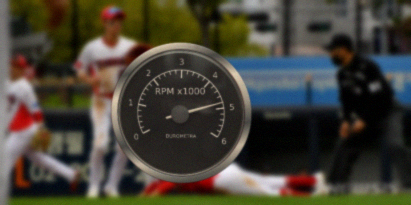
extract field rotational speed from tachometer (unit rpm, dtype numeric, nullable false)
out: 4800 rpm
